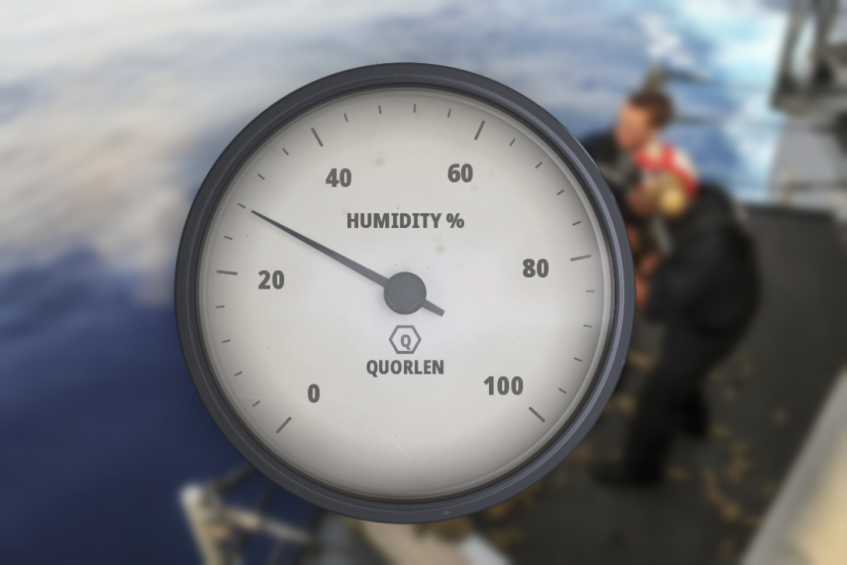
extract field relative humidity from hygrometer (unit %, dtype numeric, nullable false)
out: 28 %
